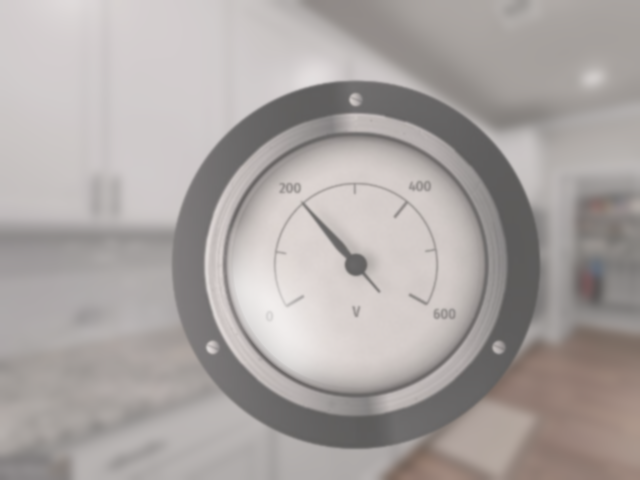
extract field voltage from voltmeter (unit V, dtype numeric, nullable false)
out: 200 V
